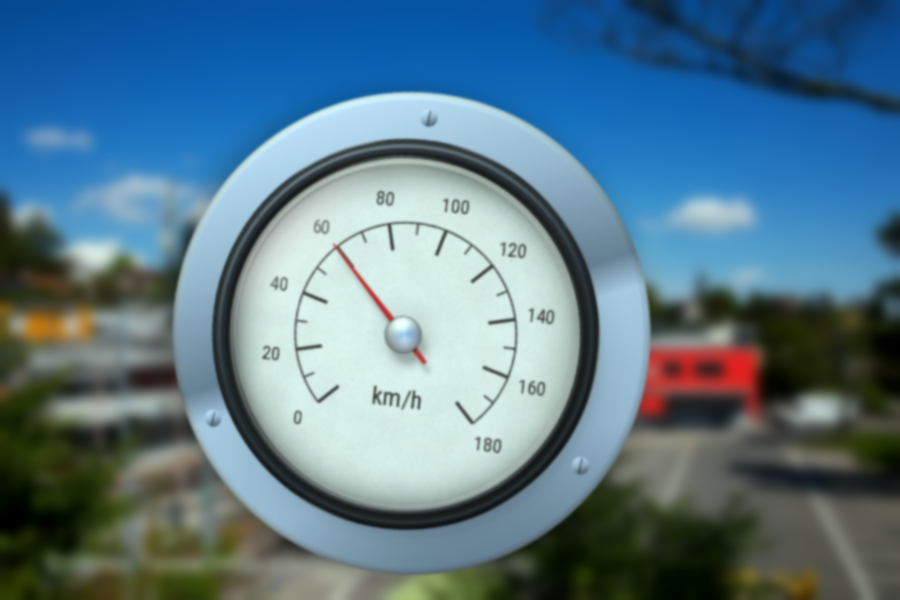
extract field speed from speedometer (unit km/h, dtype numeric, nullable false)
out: 60 km/h
